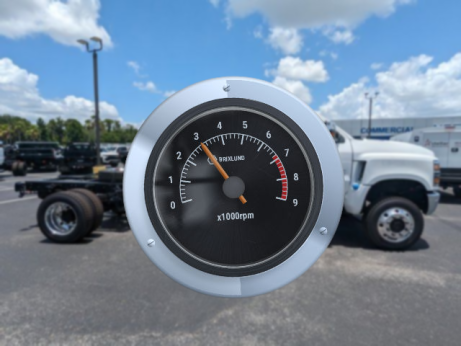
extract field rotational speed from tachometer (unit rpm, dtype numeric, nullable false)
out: 3000 rpm
